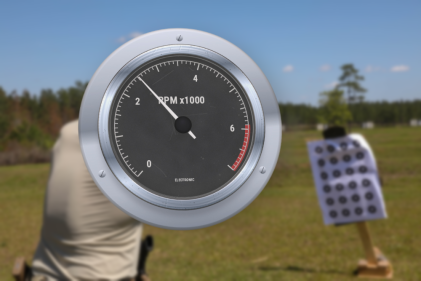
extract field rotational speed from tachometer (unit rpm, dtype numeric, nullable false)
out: 2500 rpm
